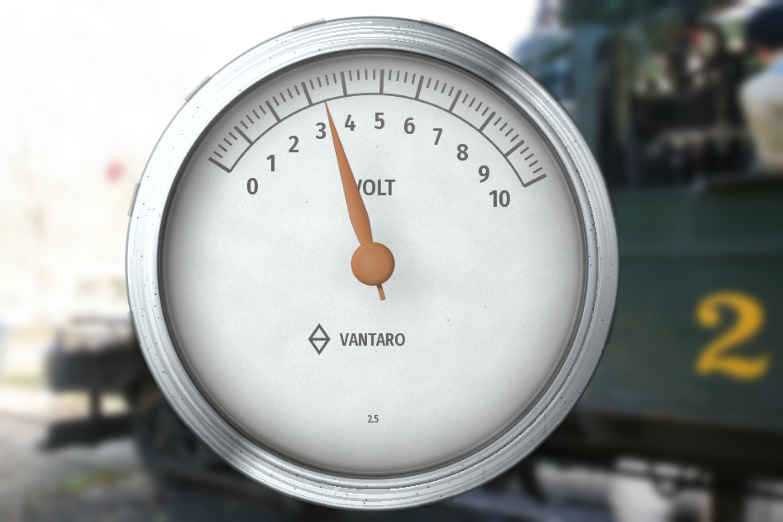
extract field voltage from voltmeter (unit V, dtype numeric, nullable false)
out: 3.4 V
